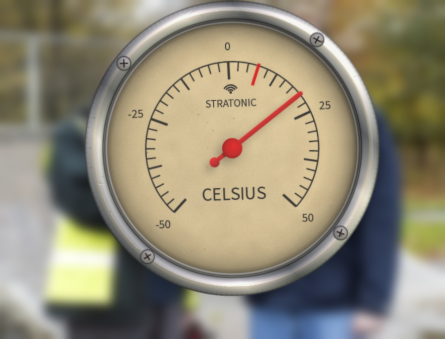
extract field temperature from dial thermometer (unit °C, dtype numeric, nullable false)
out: 20 °C
